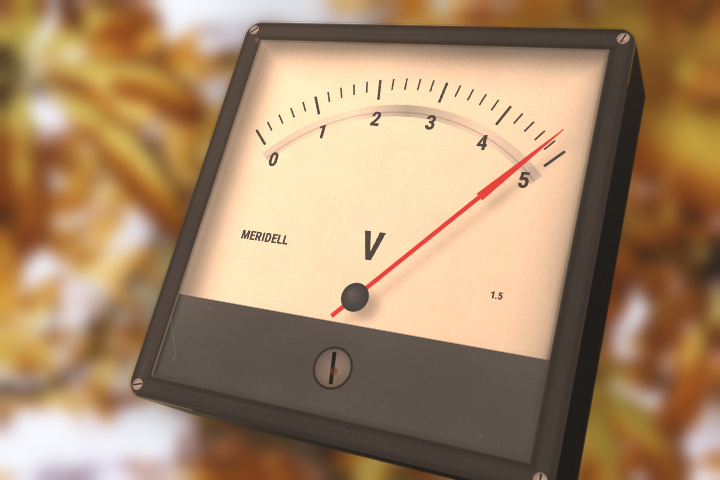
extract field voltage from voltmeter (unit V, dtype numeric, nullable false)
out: 4.8 V
